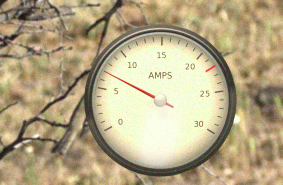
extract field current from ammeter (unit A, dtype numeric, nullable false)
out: 7 A
